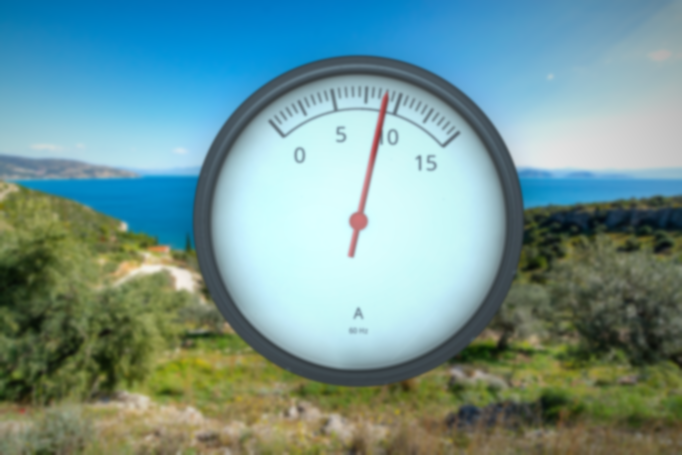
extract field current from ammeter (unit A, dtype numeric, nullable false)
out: 9 A
